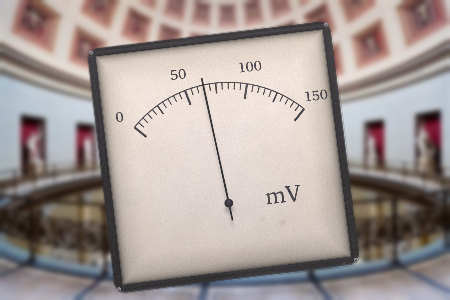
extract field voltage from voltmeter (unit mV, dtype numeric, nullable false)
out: 65 mV
